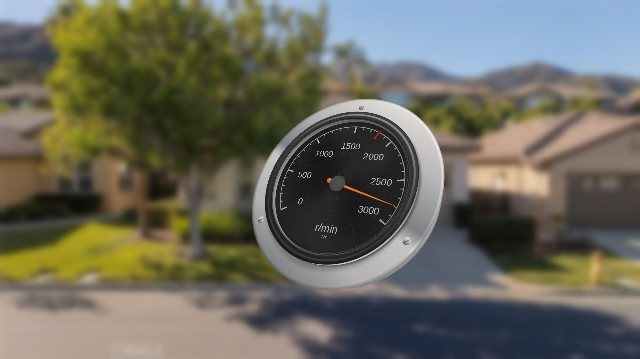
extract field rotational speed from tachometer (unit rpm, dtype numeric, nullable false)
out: 2800 rpm
